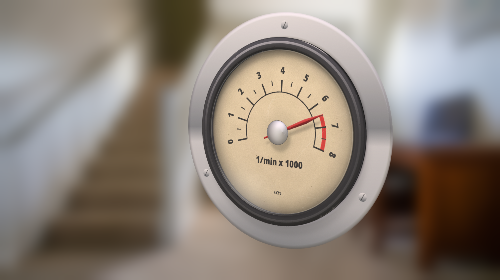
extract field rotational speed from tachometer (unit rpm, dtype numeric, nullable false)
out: 6500 rpm
